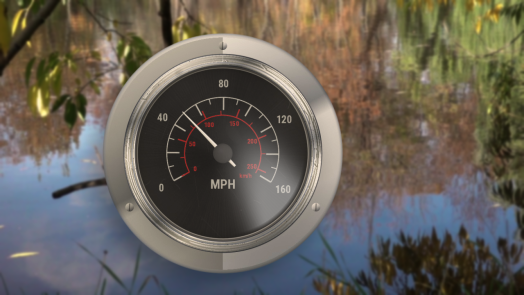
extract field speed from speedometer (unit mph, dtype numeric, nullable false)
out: 50 mph
